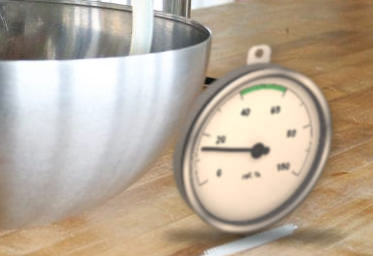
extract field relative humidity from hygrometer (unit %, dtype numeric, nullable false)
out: 15 %
